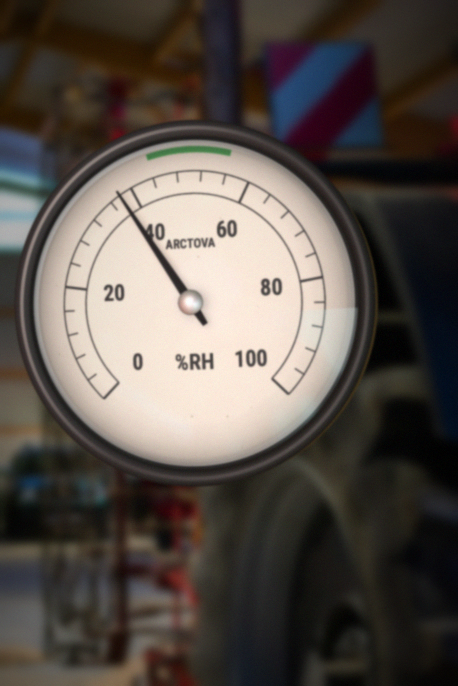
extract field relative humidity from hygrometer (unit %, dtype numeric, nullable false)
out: 38 %
